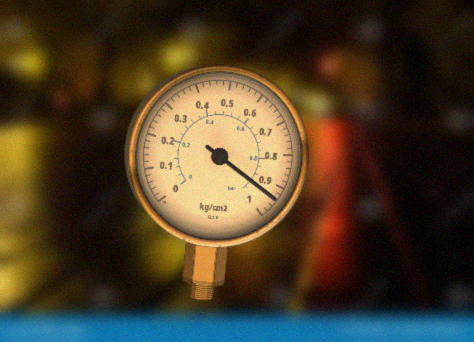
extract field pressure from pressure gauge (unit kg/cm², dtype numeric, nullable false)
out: 0.94 kg/cm²
